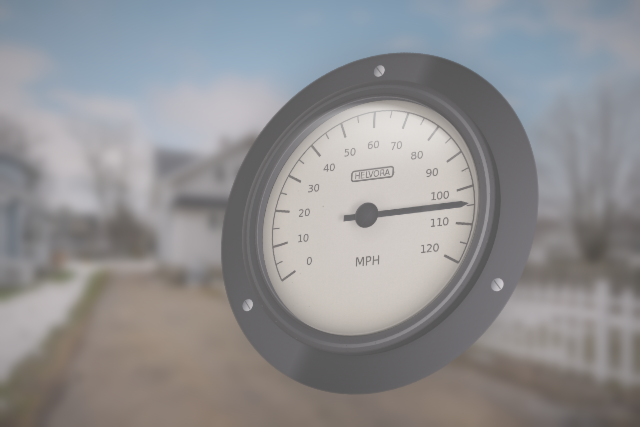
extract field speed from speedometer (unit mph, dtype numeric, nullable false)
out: 105 mph
